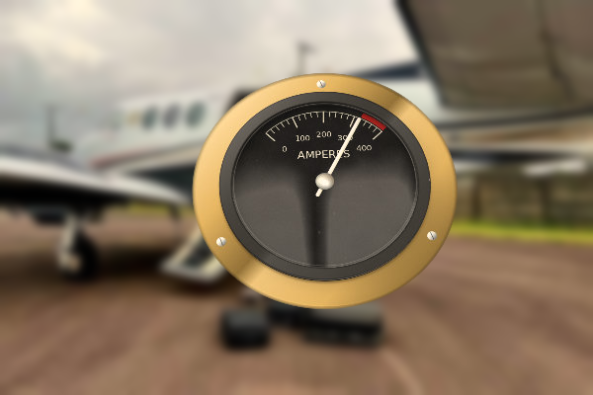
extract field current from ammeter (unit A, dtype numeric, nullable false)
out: 320 A
